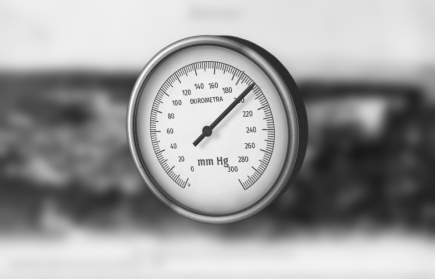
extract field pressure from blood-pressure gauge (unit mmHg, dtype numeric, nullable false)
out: 200 mmHg
